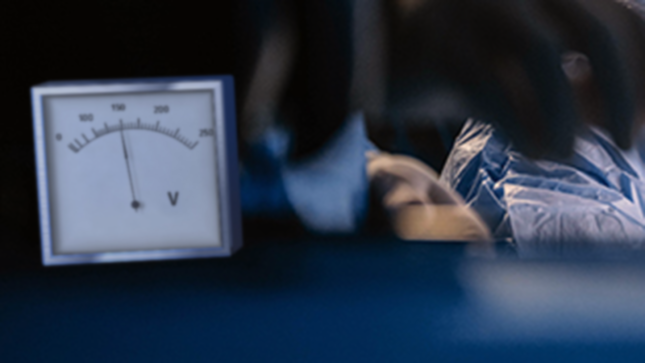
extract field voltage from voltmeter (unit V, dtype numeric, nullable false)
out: 150 V
